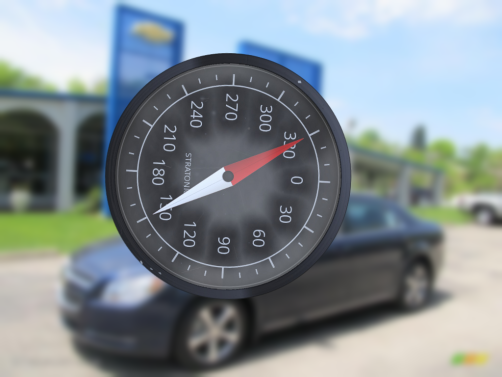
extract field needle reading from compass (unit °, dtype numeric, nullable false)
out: 330 °
